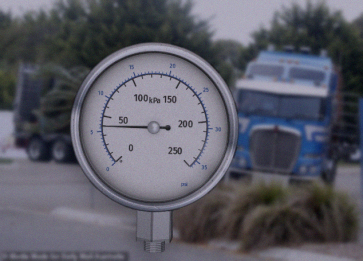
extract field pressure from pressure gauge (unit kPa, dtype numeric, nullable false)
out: 40 kPa
